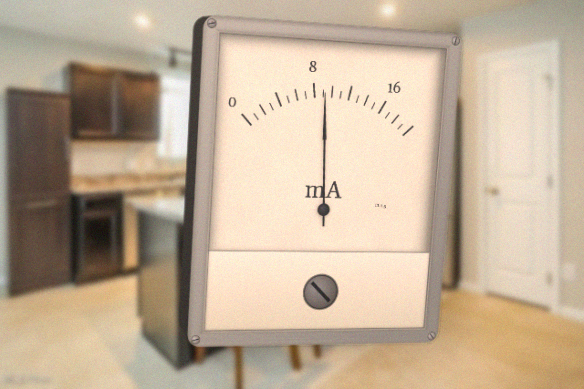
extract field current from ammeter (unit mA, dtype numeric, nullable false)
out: 9 mA
